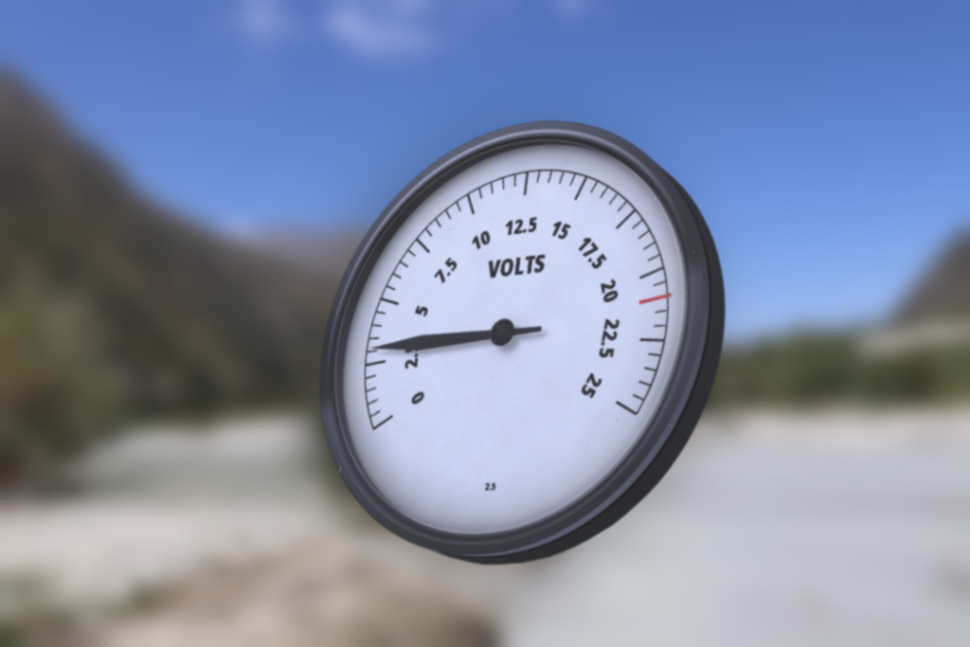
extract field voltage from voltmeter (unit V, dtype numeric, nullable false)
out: 3 V
